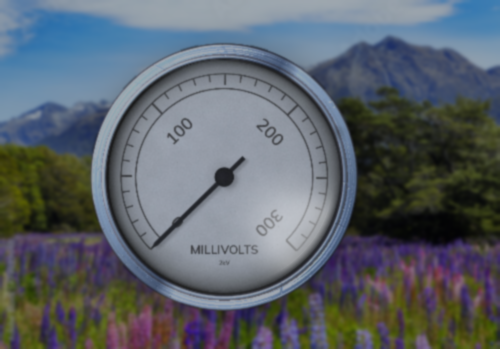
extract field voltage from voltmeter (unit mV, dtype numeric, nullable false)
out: 0 mV
